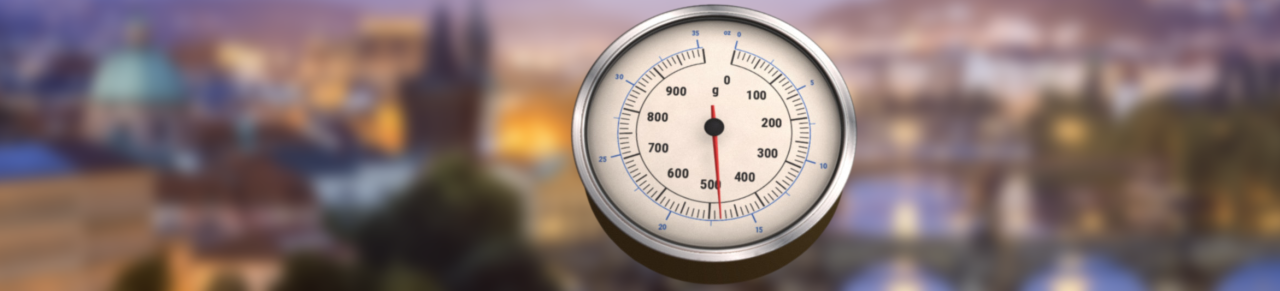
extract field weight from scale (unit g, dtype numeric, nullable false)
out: 480 g
